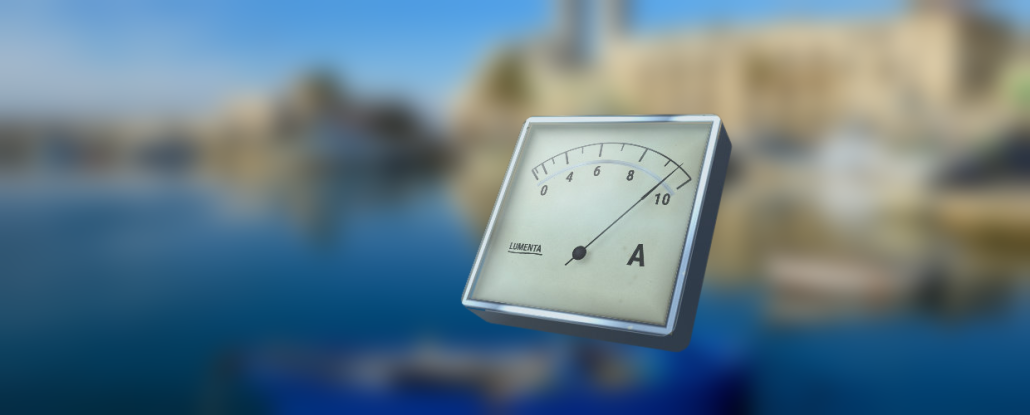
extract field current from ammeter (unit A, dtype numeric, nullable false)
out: 9.5 A
